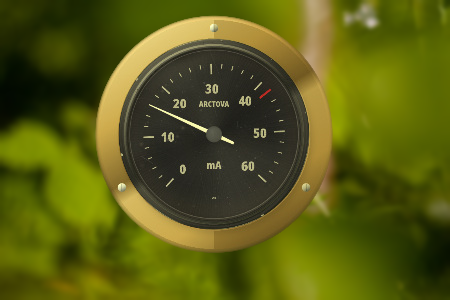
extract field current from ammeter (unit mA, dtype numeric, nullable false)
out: 16 mA
